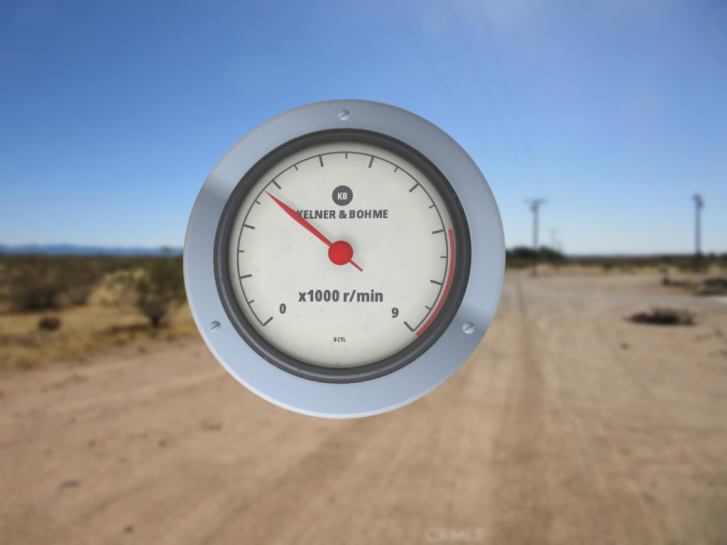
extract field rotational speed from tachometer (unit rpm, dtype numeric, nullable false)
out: 2750 rpm
